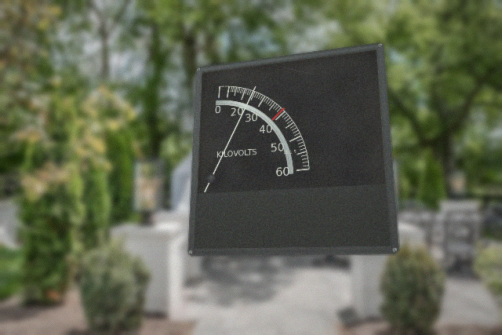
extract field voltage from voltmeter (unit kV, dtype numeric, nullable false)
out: 25 kV
